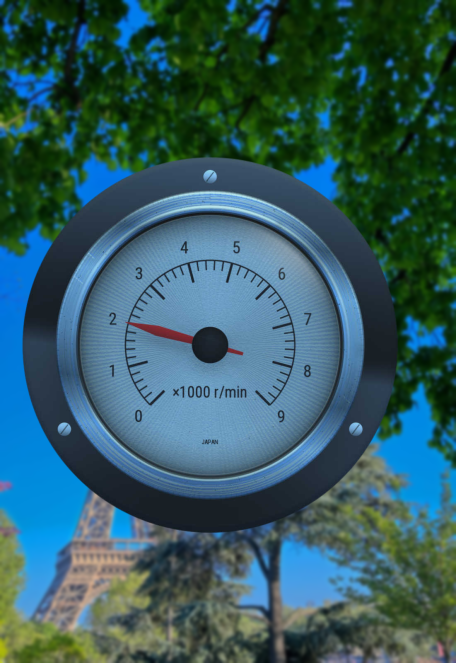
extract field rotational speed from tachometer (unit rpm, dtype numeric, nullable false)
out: 2000 rpm
